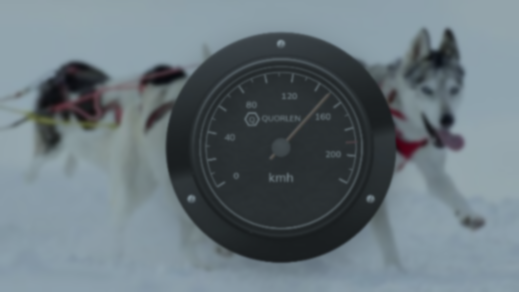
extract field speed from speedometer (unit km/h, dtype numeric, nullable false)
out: 150 km/h
